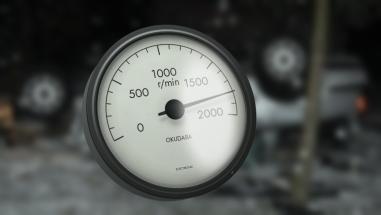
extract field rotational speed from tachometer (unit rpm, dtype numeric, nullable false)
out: 1800 rpm
